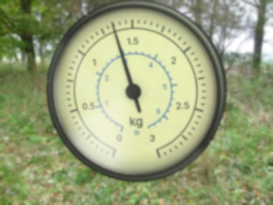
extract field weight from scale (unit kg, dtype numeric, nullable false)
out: 1.35 kg
